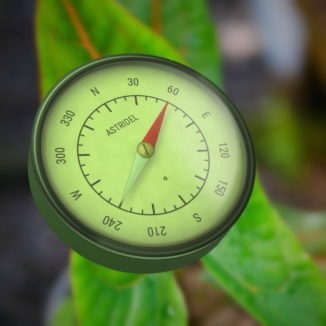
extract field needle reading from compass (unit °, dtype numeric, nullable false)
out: 60 °
